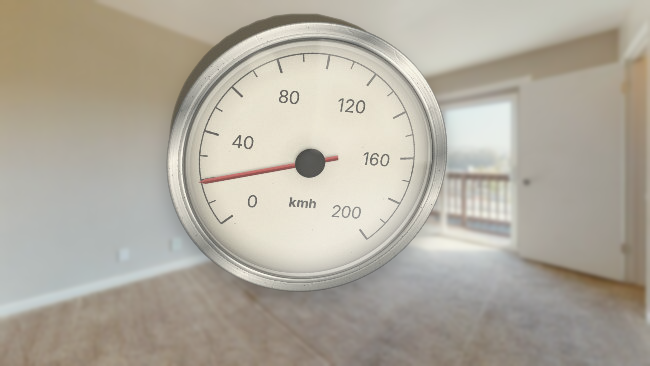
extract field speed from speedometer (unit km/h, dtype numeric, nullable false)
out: 20 km/h
